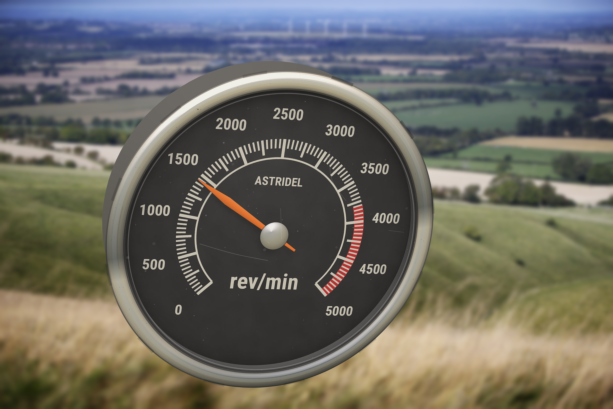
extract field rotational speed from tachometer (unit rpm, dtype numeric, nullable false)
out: 1450 rpm
